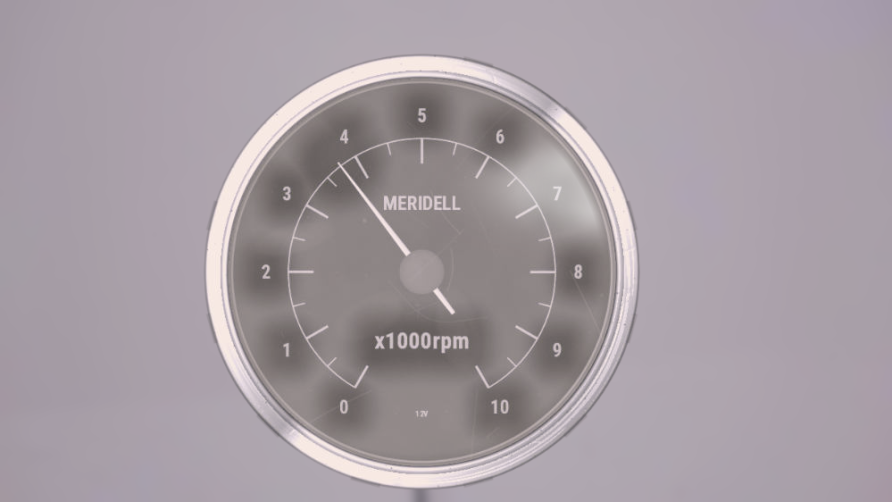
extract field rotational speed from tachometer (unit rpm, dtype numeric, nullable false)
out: 3750 rpm
